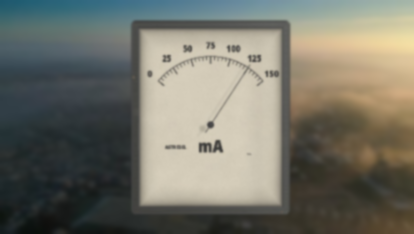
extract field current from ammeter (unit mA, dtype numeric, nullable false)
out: 125 mA
